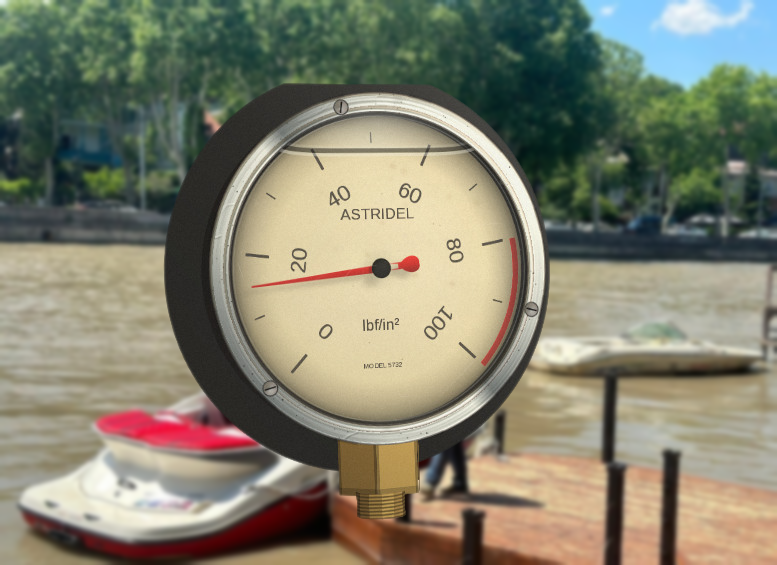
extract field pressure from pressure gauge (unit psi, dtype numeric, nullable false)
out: 15 psi
